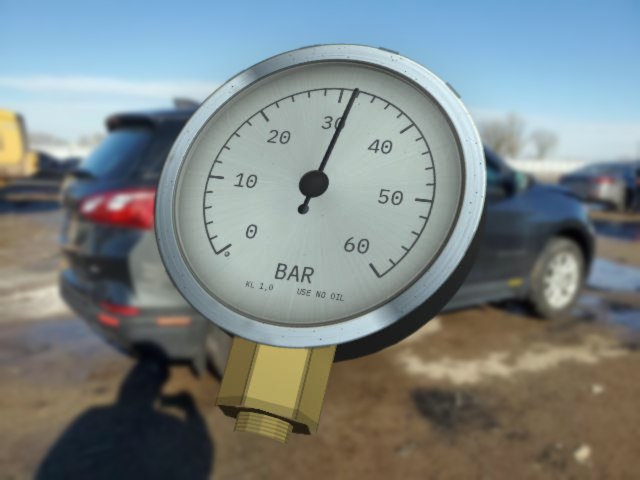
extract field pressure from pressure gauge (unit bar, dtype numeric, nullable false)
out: 32 bar
